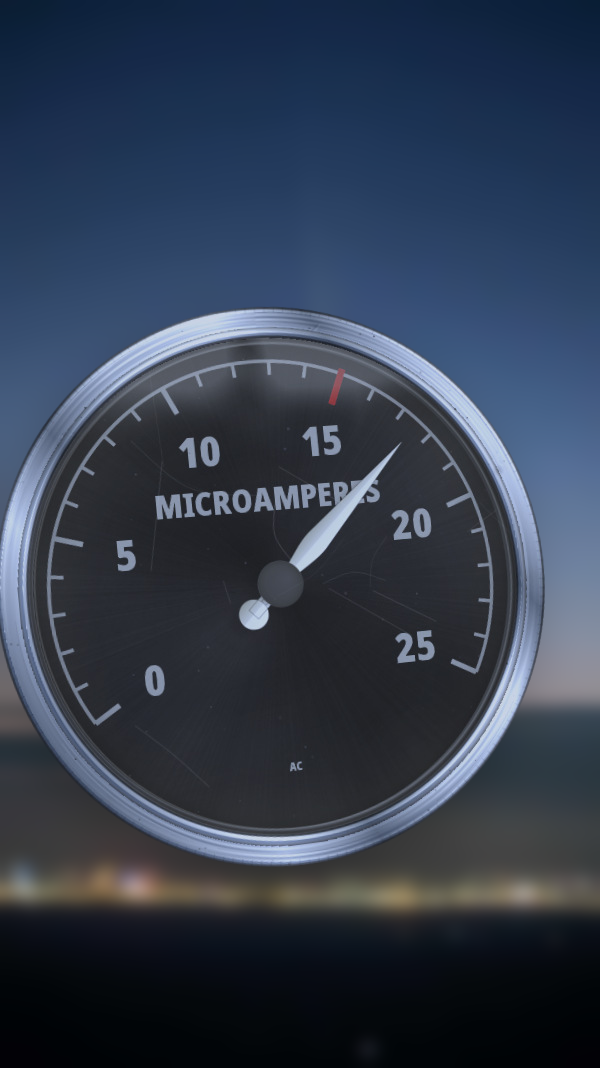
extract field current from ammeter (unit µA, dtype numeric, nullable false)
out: 17.5 µA
